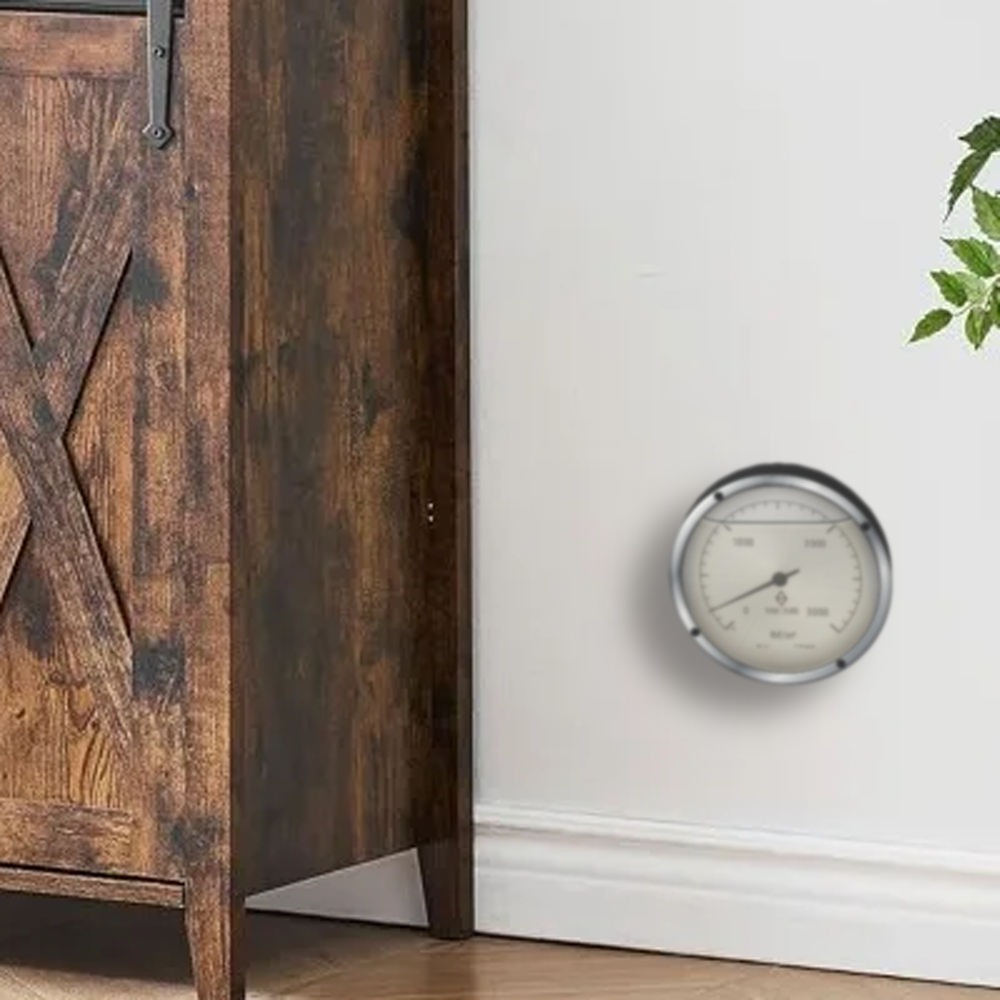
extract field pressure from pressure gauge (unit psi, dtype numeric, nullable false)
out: 200 psi
